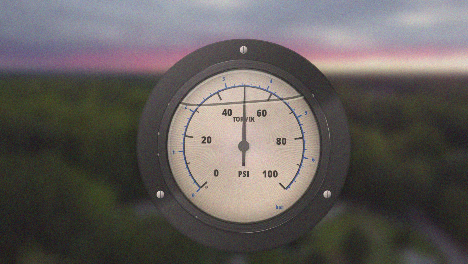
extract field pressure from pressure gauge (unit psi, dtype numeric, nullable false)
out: 50 psi
